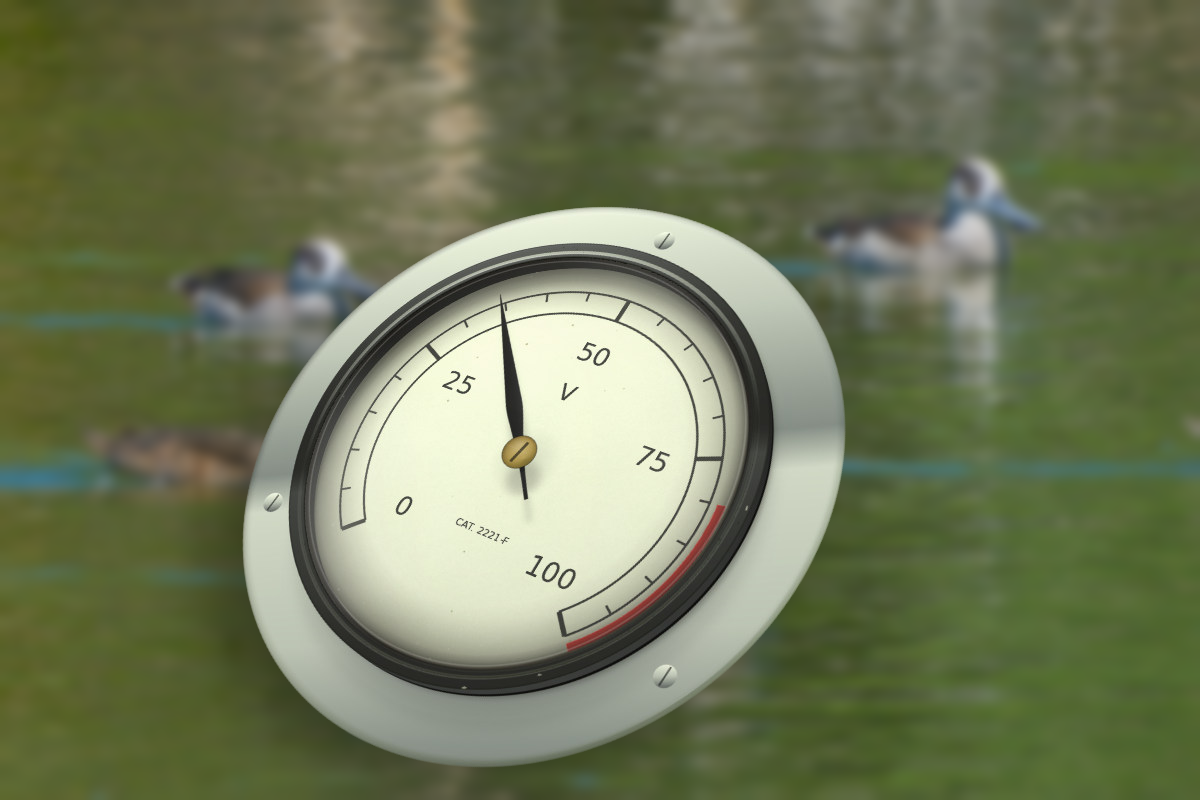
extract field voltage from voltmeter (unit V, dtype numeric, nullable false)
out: 35 V
